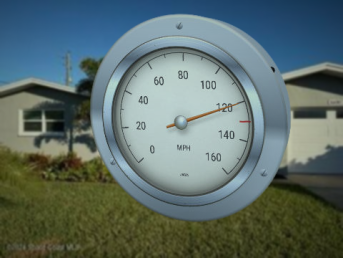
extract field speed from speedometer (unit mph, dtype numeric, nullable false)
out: 120 mph
